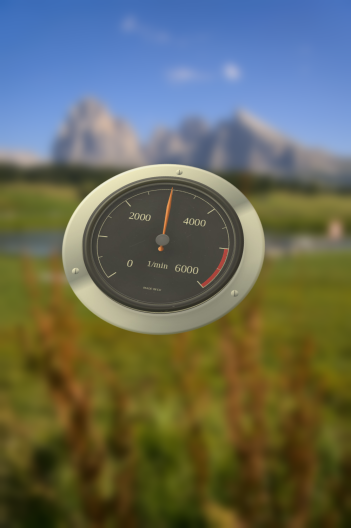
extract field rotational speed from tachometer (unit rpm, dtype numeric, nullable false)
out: 3000 rpm
